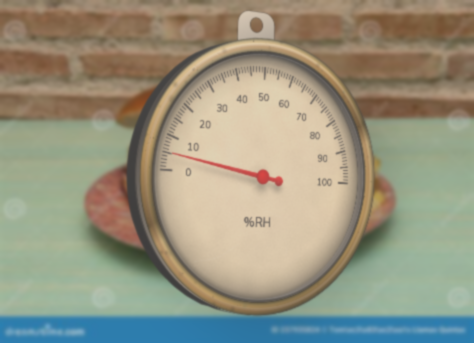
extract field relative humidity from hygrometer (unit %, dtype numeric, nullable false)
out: 5 %
